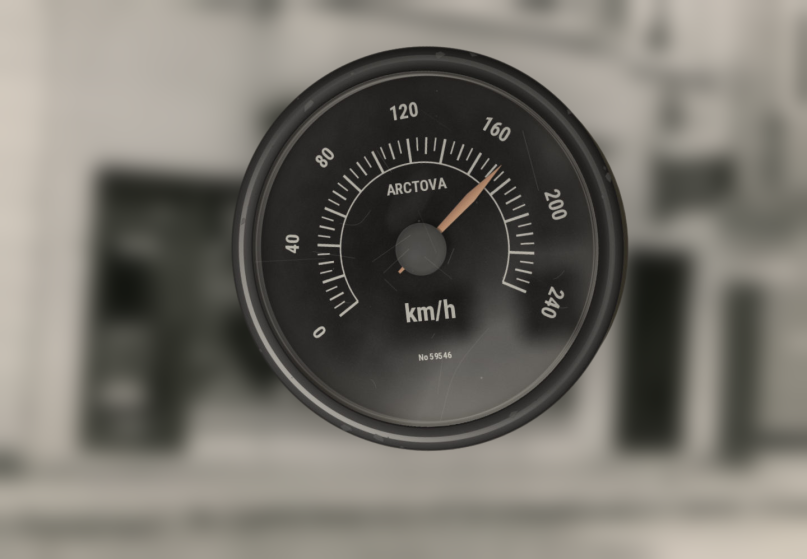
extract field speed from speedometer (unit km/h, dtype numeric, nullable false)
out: 172.5 km/h
